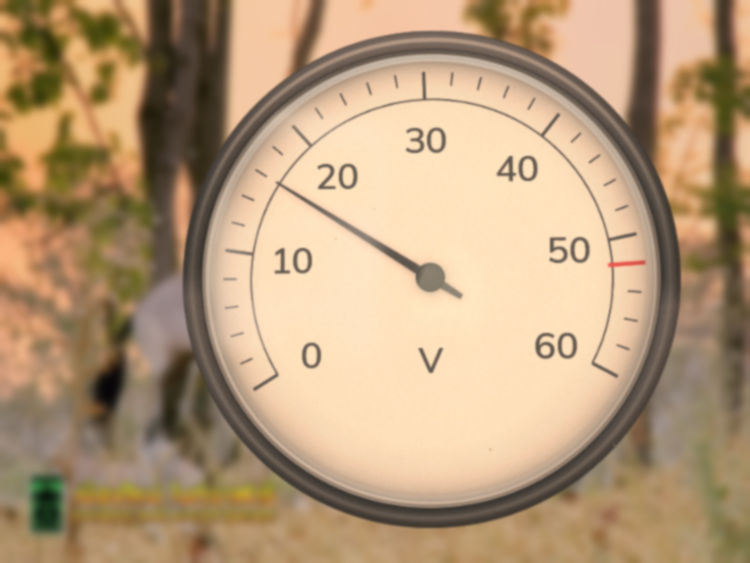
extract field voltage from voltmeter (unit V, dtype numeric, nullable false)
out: 16 V
